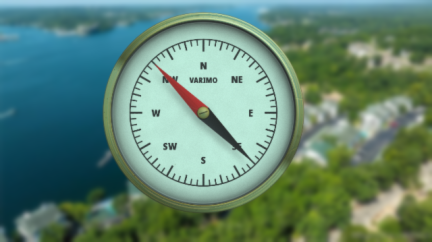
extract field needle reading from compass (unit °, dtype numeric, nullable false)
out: 315 °
